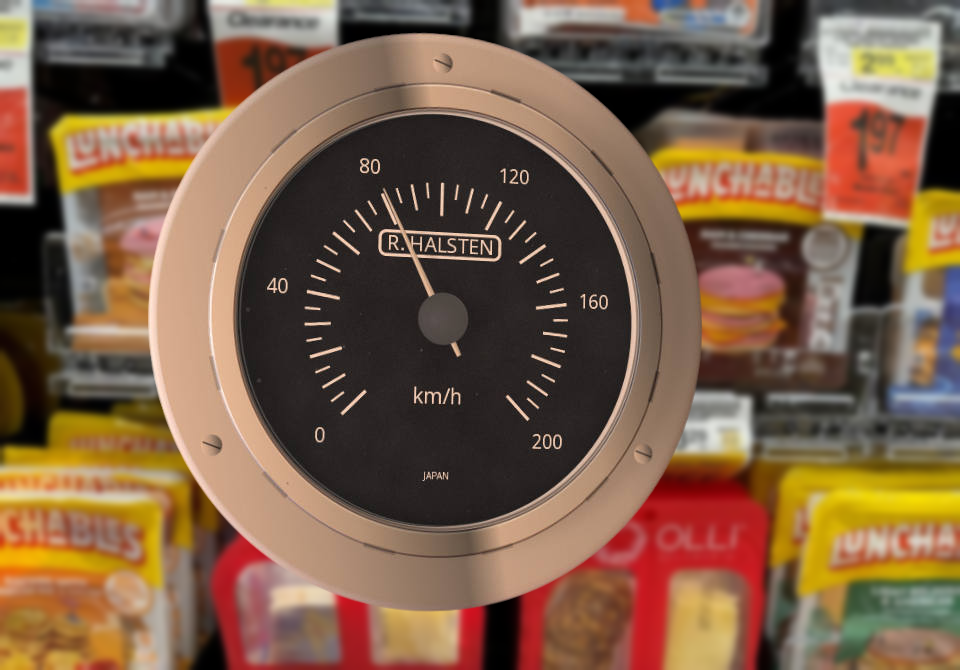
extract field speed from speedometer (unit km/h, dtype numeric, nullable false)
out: 80 km/h
